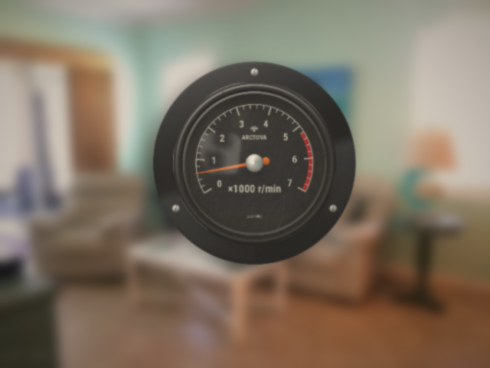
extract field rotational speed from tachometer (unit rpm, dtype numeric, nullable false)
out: 600 rpm
